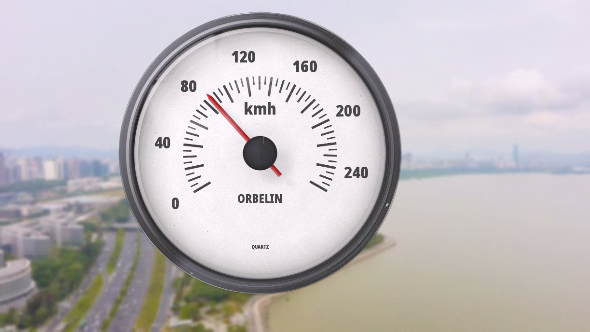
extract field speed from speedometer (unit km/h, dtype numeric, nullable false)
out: 85 km/h
